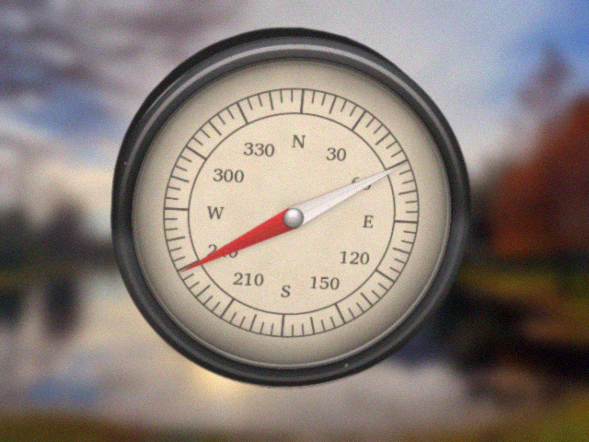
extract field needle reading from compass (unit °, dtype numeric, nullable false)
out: 240 °
